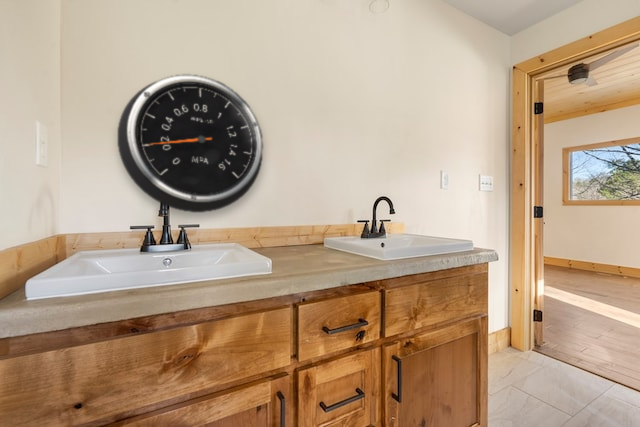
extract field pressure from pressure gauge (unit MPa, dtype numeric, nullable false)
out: 0.2 MPa
